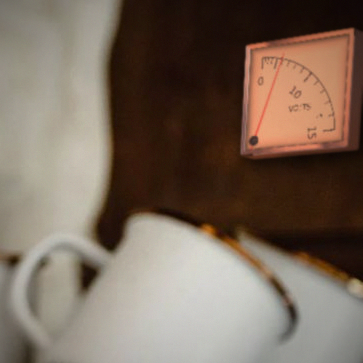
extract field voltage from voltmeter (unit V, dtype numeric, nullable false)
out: 6 V
